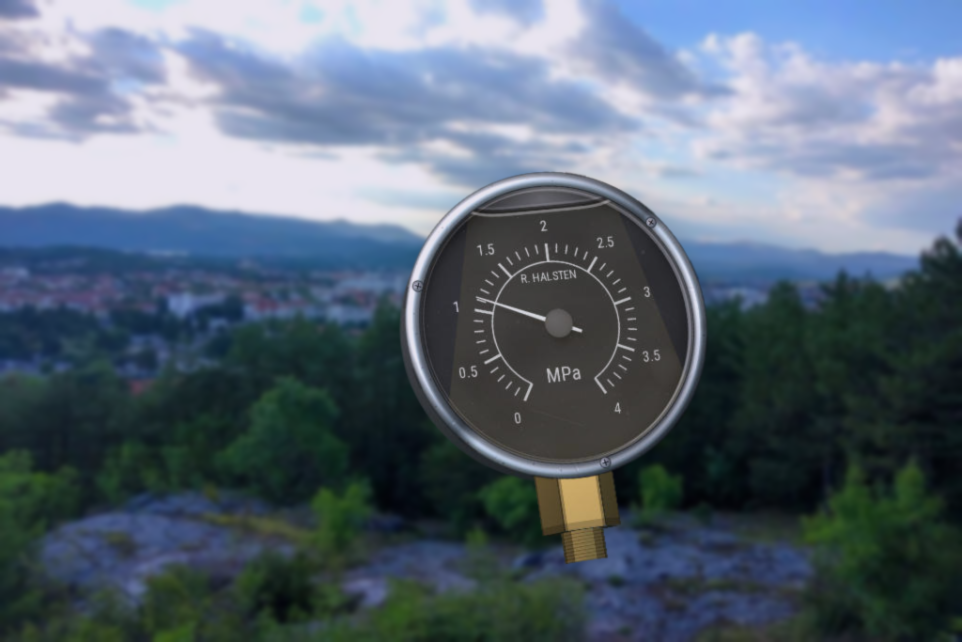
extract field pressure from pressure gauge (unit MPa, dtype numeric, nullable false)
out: 1.1 MPa
